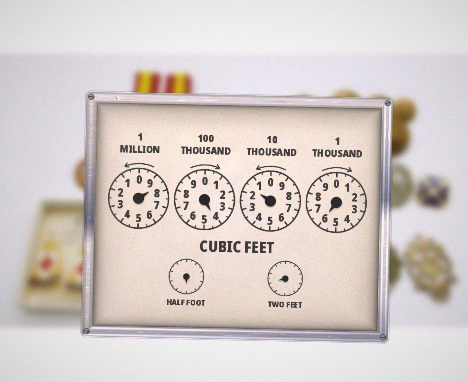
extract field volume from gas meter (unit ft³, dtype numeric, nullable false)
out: 841600 ft³
